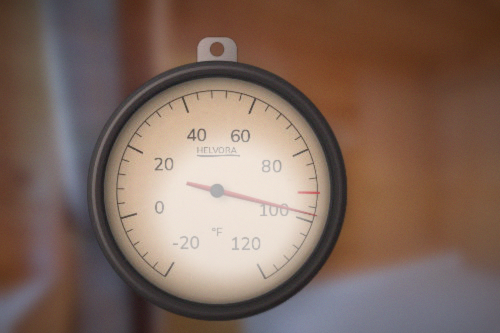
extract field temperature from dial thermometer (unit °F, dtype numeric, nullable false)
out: 98 °F
